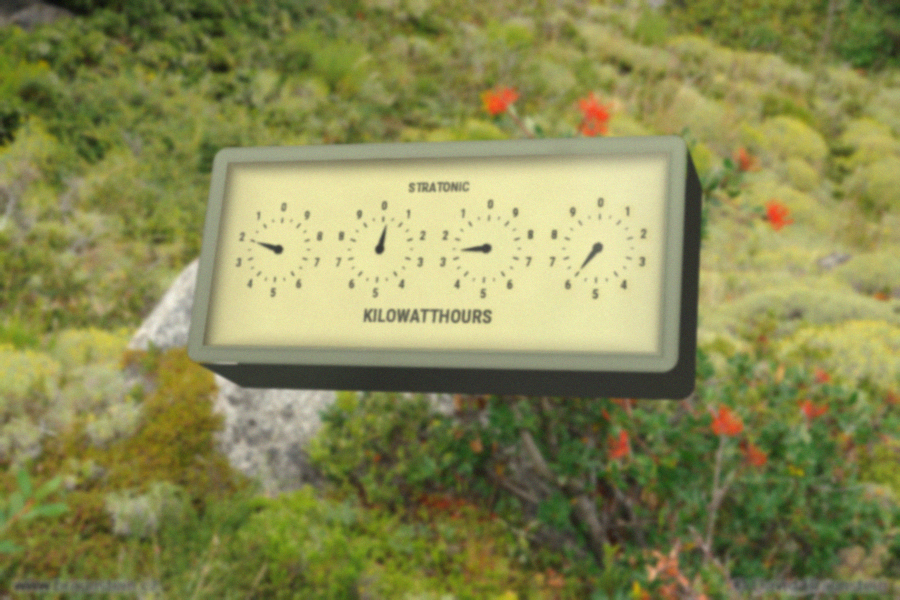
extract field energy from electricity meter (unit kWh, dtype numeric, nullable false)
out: 2026 kWh
